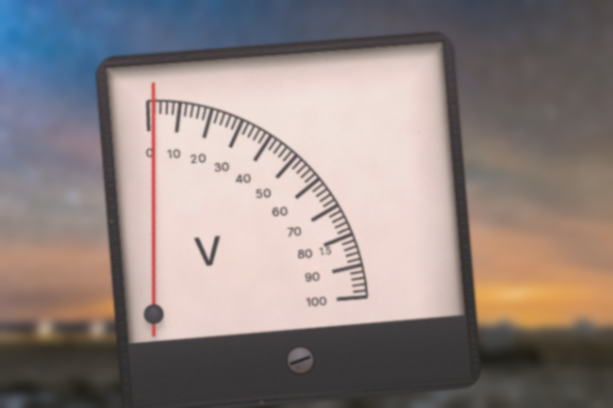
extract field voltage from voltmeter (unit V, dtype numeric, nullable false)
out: 2 V
